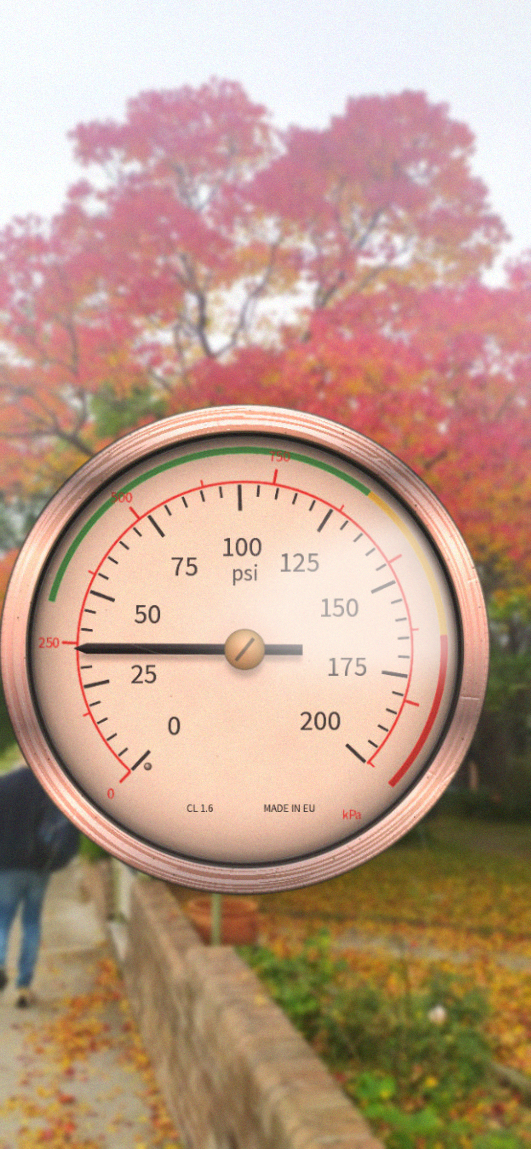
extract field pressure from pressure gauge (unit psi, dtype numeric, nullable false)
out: 35 psi
